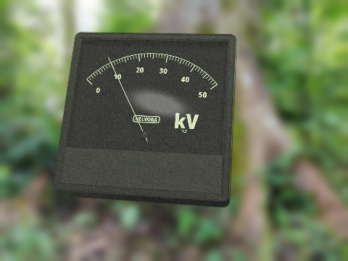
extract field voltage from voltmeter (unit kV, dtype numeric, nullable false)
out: 10 kV
